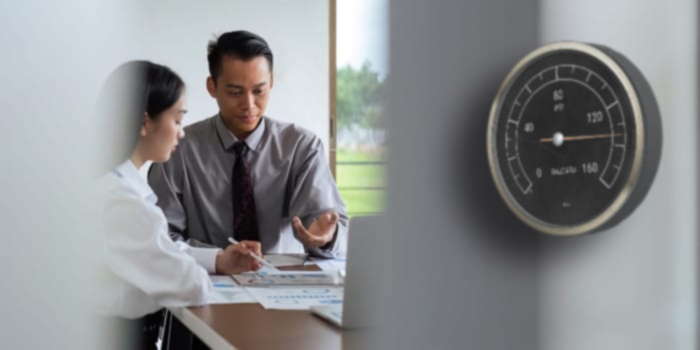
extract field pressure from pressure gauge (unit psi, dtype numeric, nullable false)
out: 135 psi
